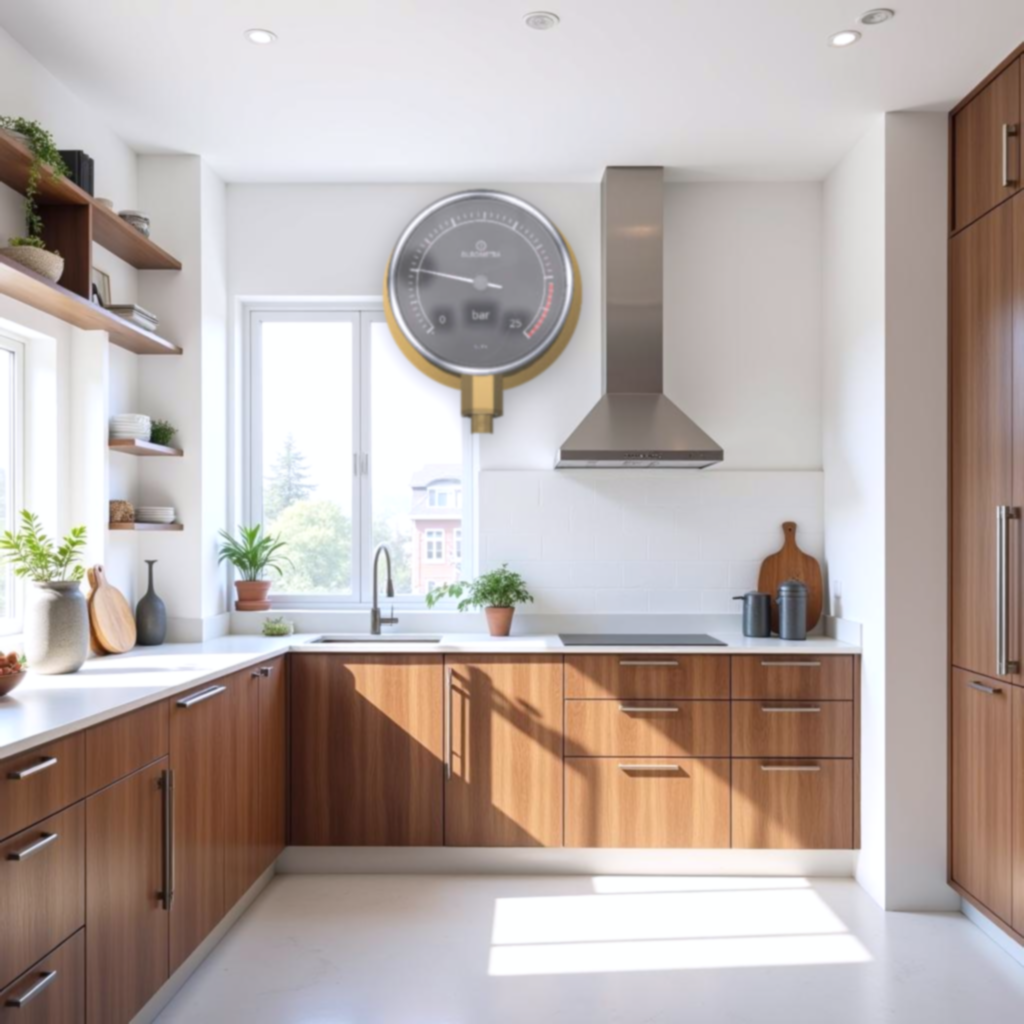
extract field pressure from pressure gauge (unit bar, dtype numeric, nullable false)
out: 5 bar
